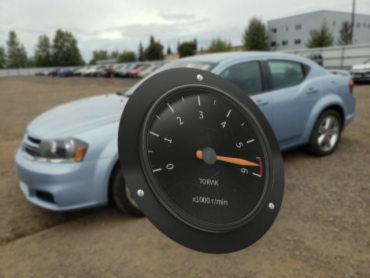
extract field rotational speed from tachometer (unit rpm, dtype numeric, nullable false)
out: 5750 rpm
